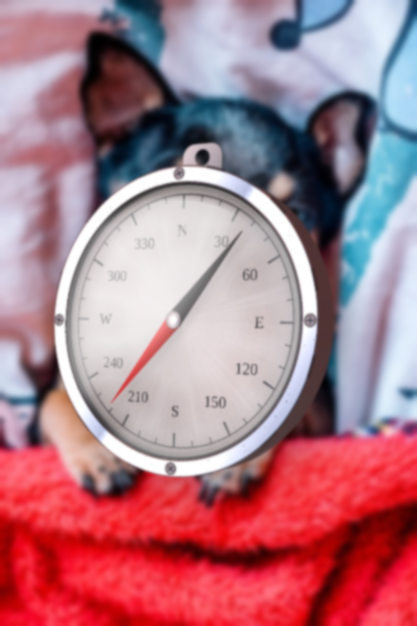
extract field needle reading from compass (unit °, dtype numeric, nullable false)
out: 220 °
